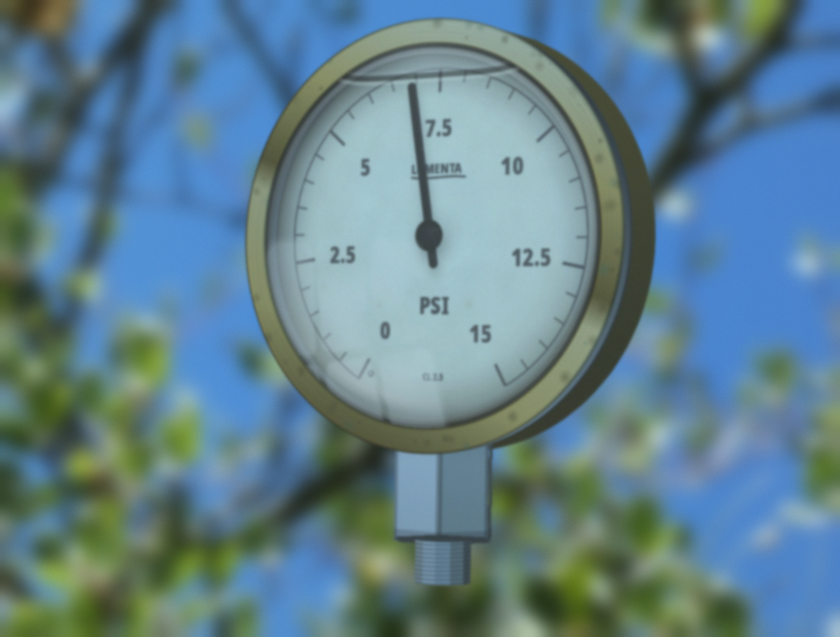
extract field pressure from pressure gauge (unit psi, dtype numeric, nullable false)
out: 7 psi
